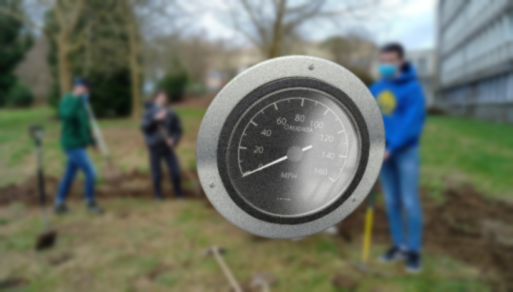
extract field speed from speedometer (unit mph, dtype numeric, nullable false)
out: 0 mph
